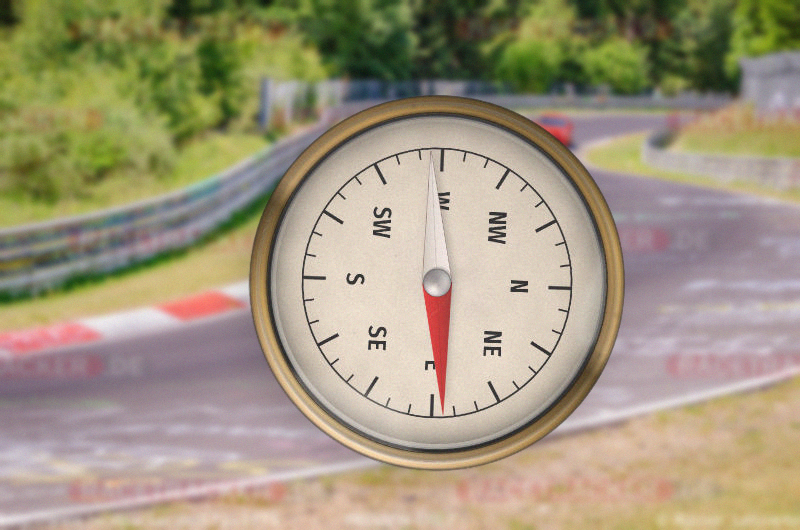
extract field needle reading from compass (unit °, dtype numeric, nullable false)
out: 85 °
